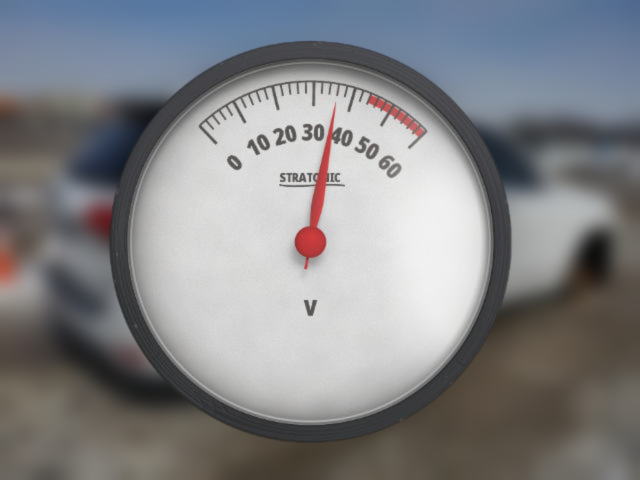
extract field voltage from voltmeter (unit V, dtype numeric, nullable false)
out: 36 V
